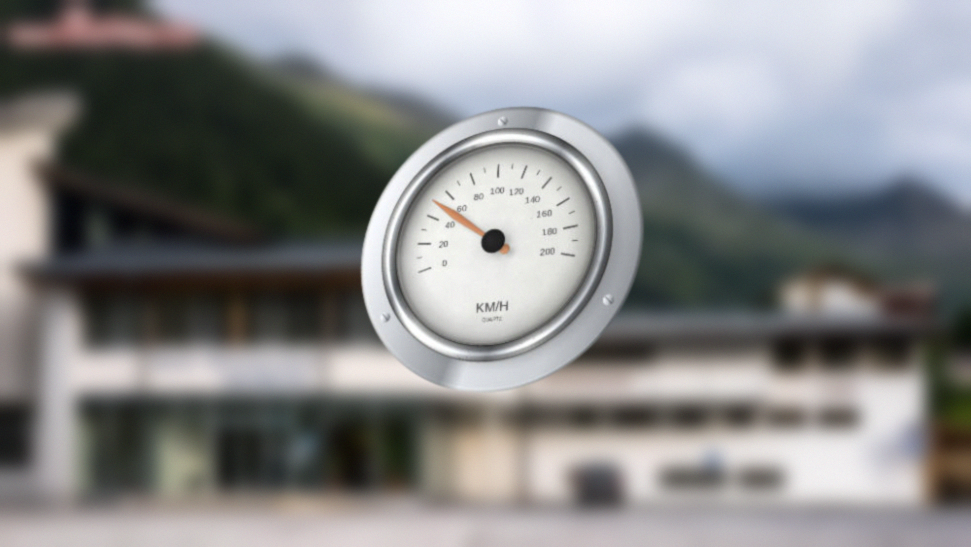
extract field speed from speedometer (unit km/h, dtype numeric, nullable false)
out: 50 km/h
